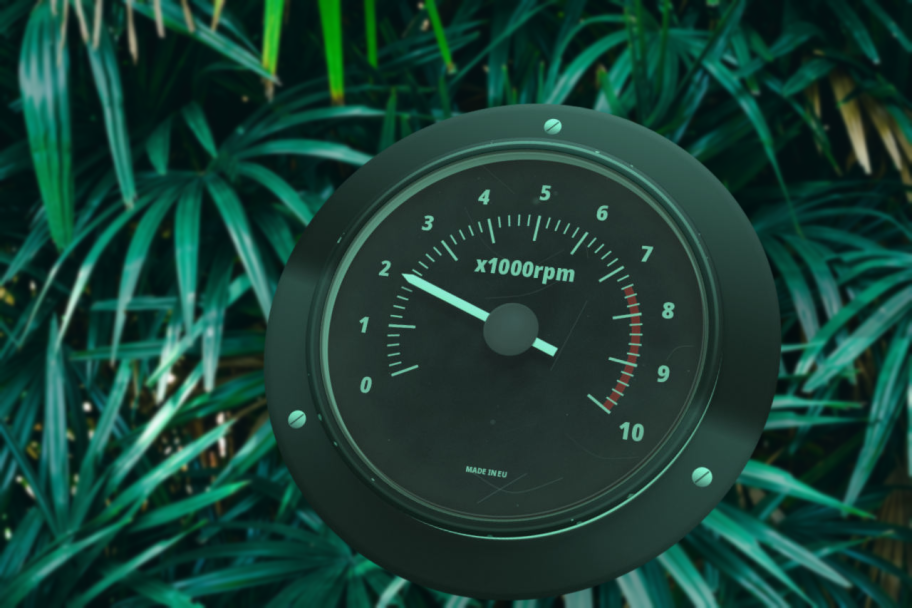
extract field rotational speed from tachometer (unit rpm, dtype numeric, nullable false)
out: 2000 rpm
